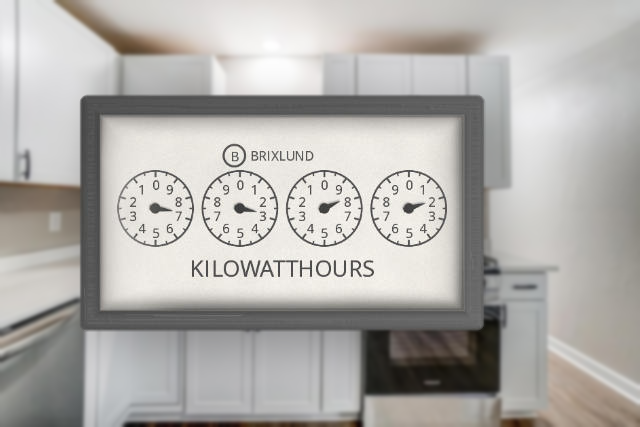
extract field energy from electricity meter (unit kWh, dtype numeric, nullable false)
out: 7282 kWh
